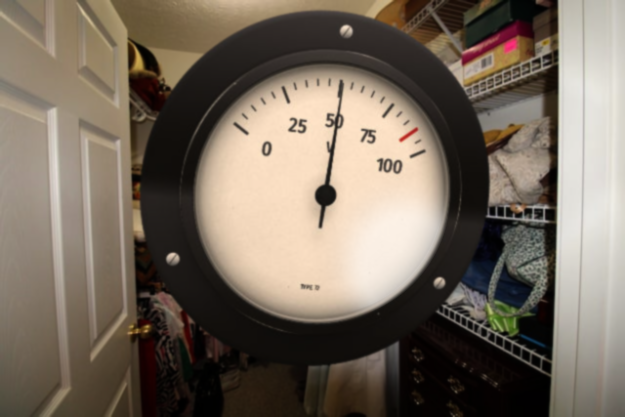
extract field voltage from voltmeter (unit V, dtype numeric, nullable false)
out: 50 V
